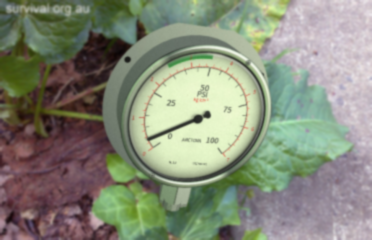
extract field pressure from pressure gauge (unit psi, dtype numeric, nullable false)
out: 5 psi
